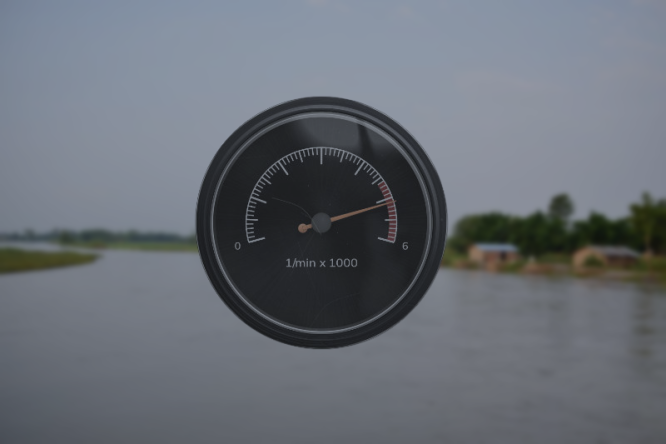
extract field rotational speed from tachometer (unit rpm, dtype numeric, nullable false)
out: 5100 rpm
